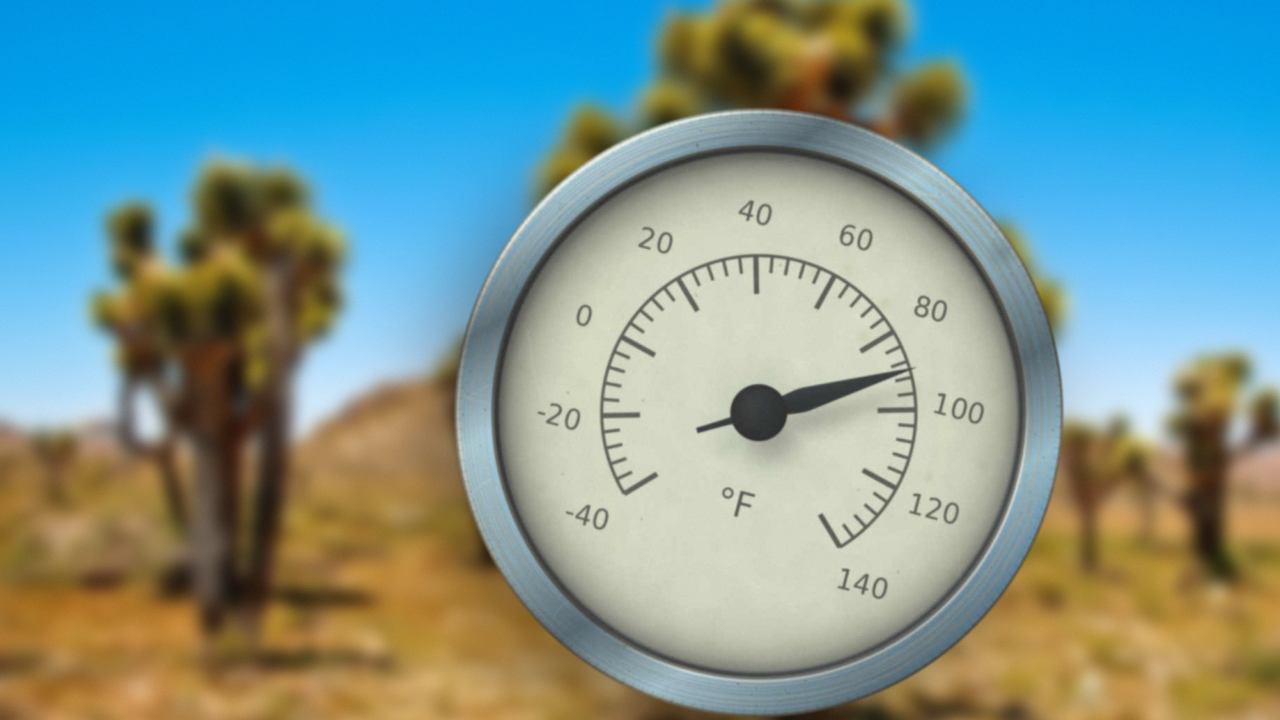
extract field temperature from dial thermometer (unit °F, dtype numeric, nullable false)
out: 90 °F
